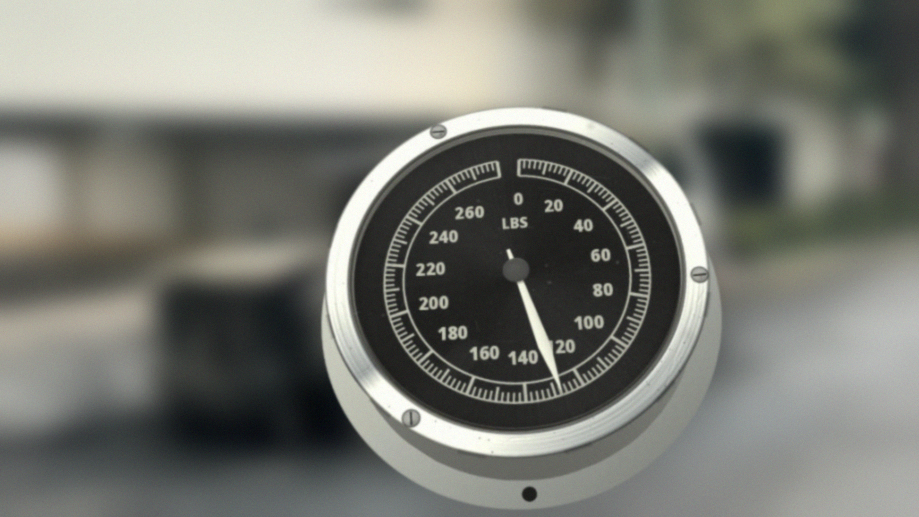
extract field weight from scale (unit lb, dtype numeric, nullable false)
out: 128 lb
